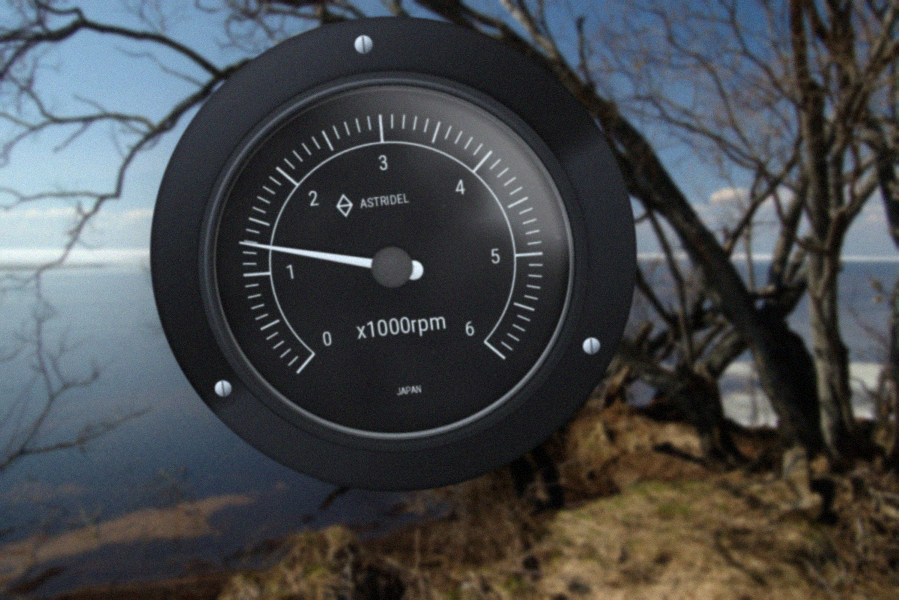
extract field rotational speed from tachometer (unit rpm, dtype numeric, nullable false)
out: 1300 rpm
